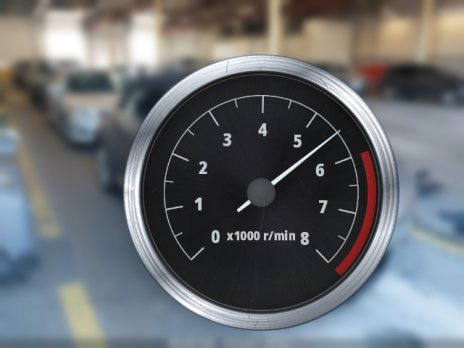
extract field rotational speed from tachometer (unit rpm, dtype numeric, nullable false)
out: 5500 rpm
